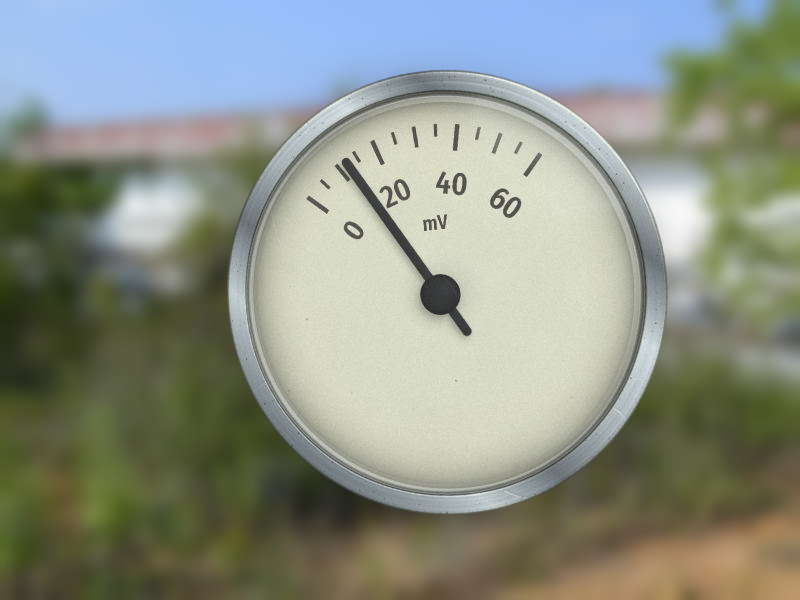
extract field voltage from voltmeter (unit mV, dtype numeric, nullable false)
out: 12.5 mV
